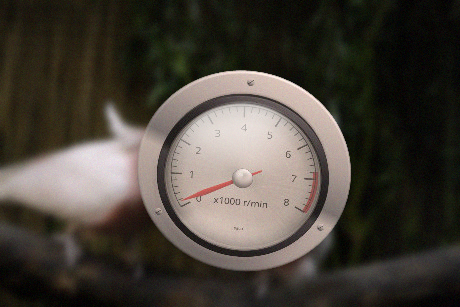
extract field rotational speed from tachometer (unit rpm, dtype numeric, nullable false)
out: 200 rpm
